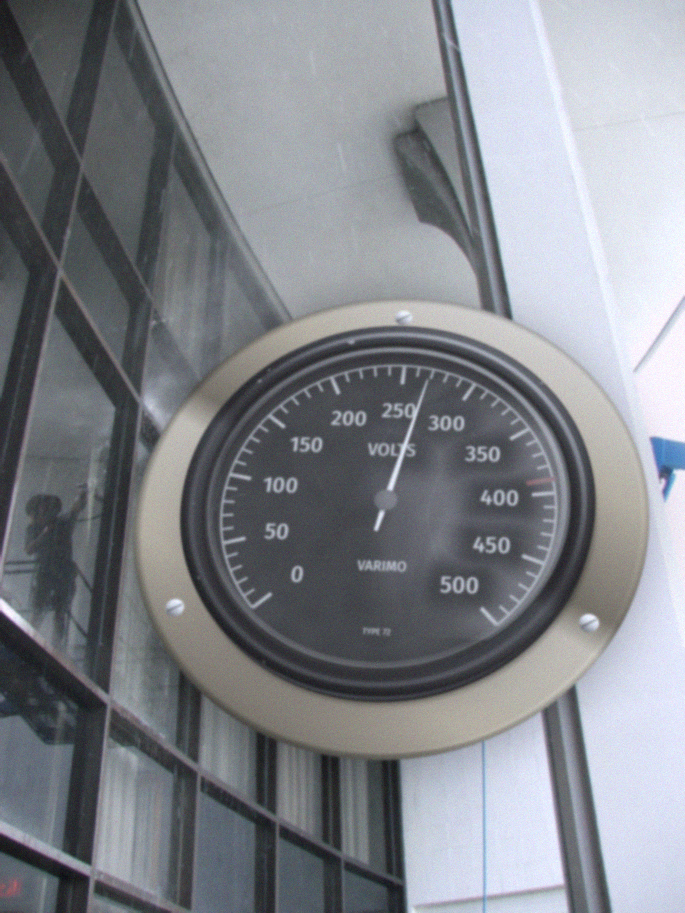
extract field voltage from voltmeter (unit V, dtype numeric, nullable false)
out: 270 V
